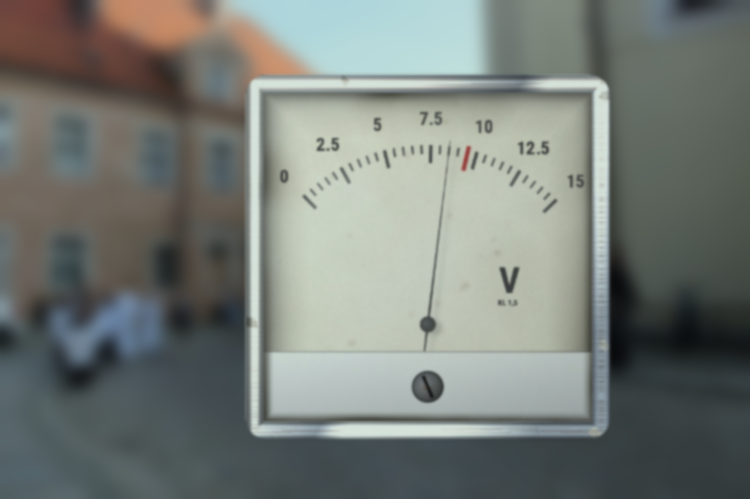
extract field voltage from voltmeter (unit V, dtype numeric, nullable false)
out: 8.5 V
